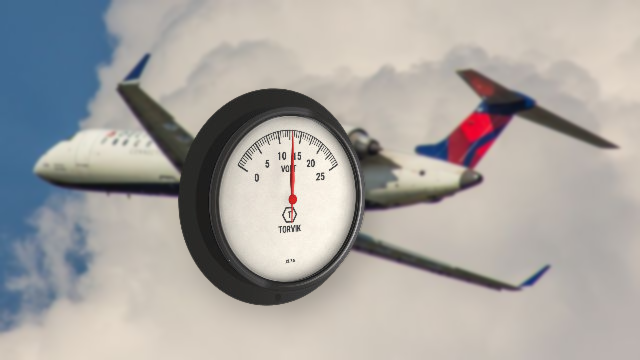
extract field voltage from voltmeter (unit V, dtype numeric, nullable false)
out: 12.5 V
